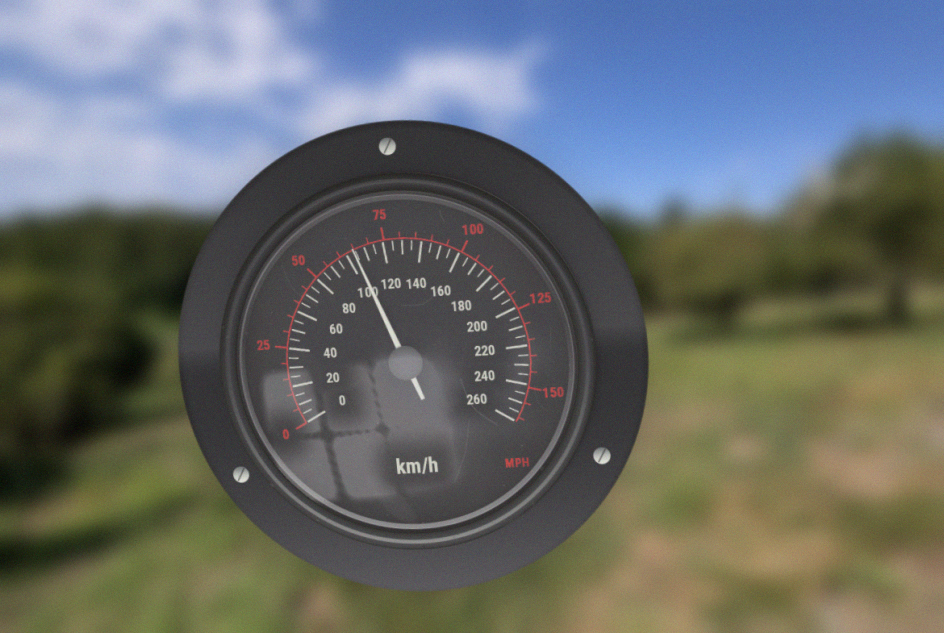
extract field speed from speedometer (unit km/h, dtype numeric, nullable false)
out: 105 km/h
